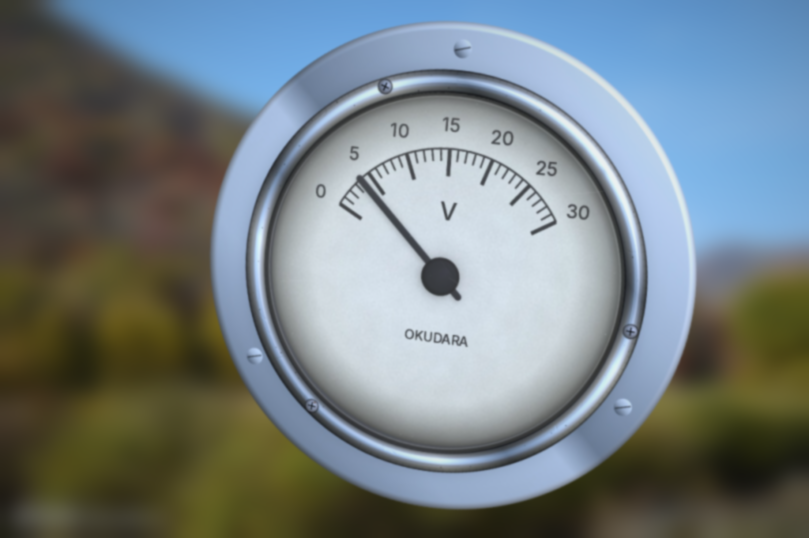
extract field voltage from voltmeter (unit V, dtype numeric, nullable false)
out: 4 V
